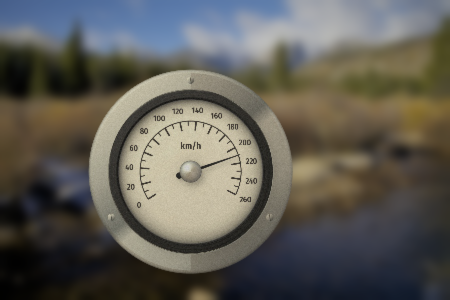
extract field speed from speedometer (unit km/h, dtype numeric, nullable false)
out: 210 km/h
